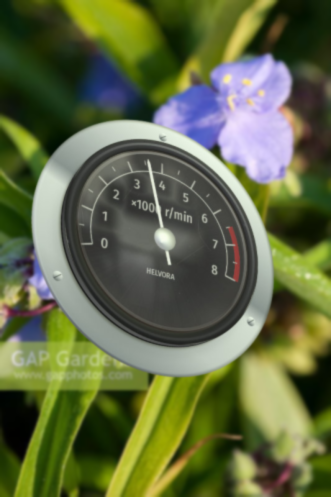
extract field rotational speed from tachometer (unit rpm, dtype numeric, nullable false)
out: 3500 rpm
